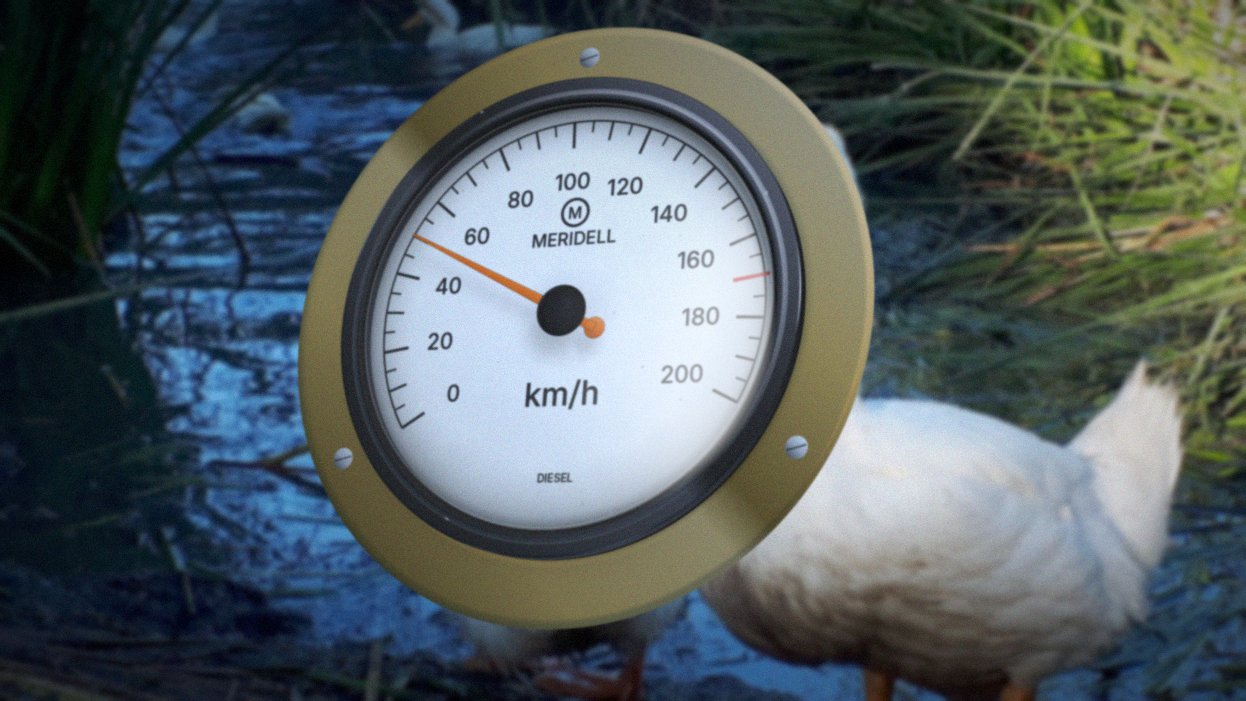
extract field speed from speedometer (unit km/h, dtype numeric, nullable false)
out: 50 km/h
